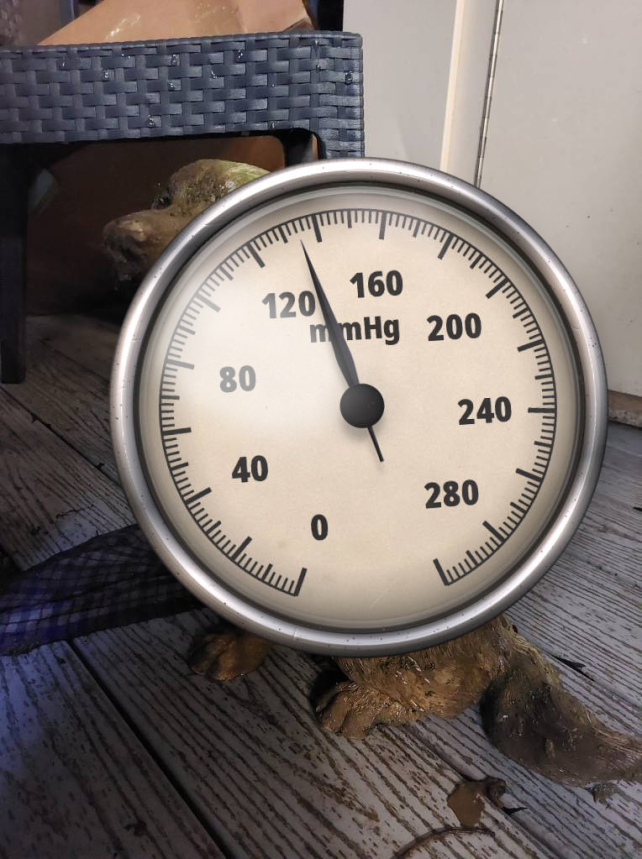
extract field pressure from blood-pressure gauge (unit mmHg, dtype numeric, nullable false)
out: 134 mmHg
